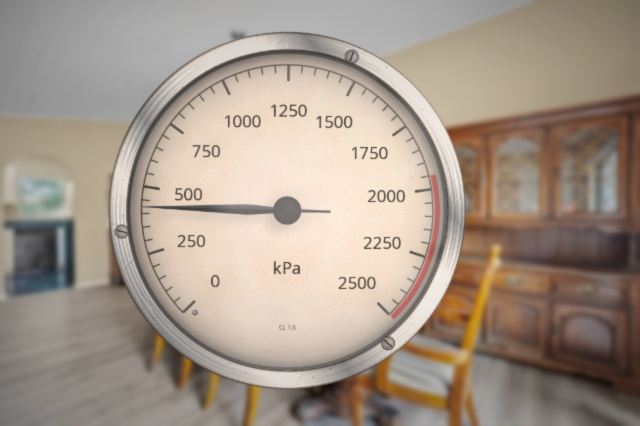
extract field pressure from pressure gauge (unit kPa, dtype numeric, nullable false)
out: 425 kPa
